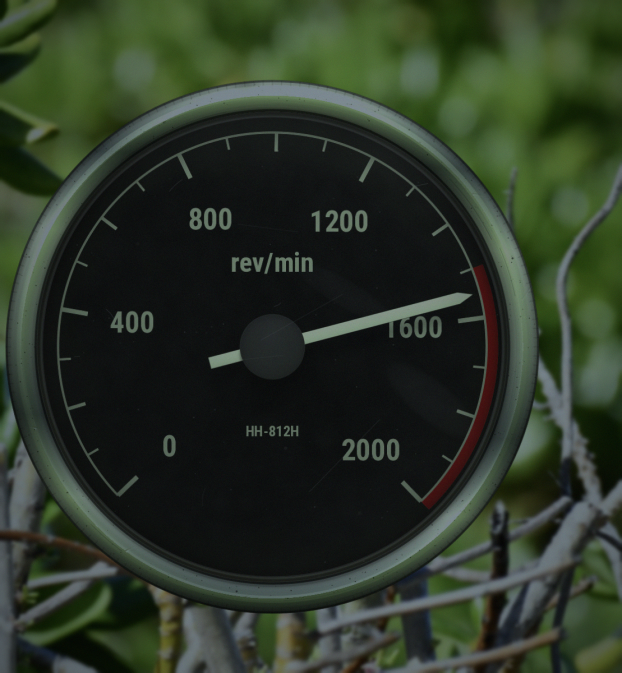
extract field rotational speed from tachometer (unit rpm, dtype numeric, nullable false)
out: 1550 rpm
